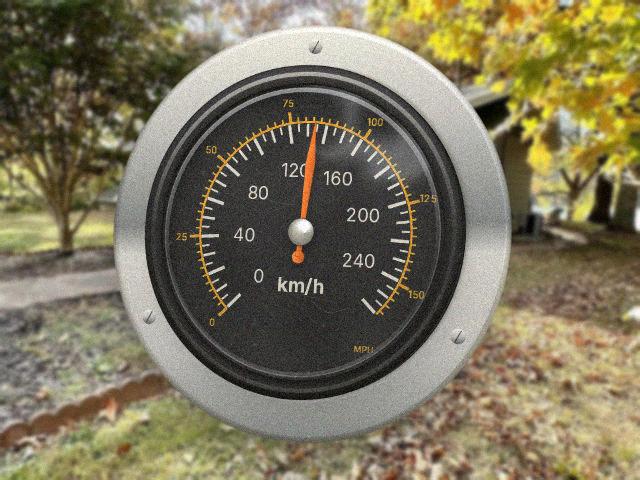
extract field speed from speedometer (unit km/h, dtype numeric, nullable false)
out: 135 km/h
